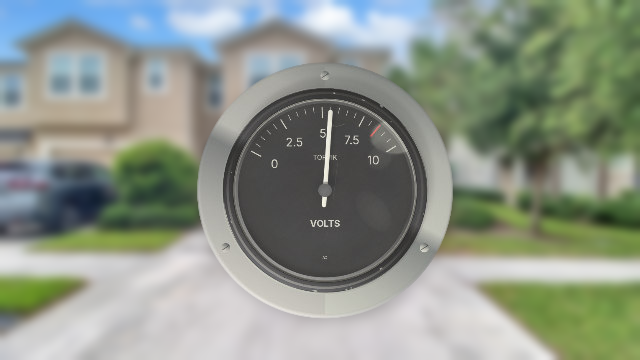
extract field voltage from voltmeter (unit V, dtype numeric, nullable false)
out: 5.5 V
